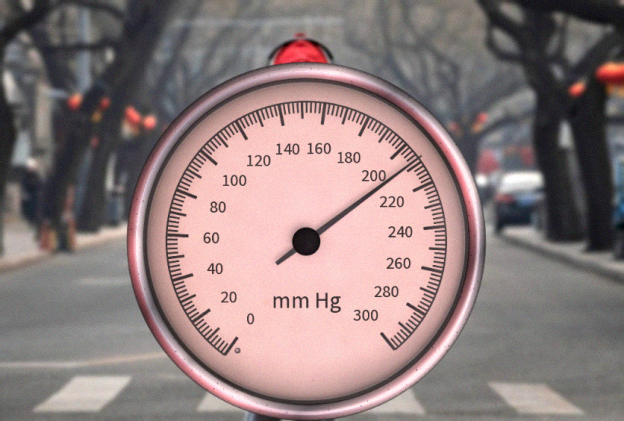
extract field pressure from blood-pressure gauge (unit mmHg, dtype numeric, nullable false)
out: 208 mmHg
